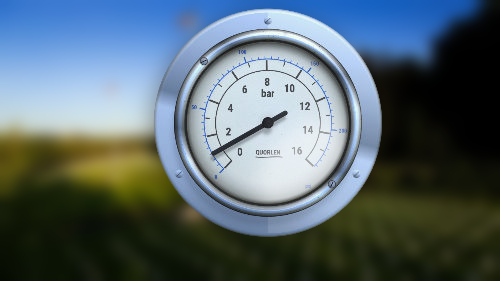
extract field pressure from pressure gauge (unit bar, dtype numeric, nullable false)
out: 1 bar
